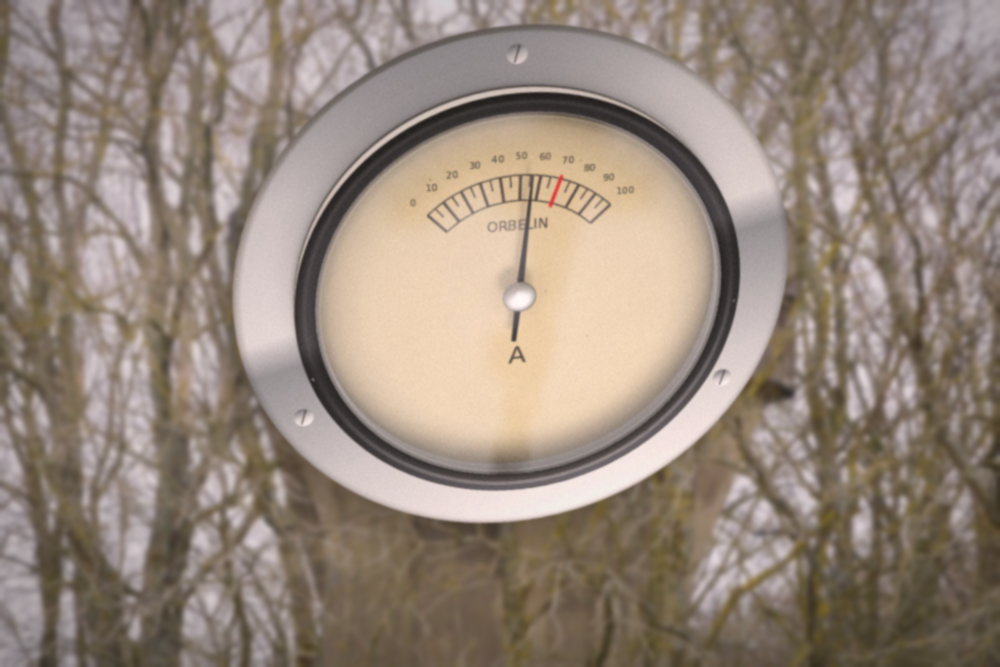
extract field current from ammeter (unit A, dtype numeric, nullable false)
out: 55 A
